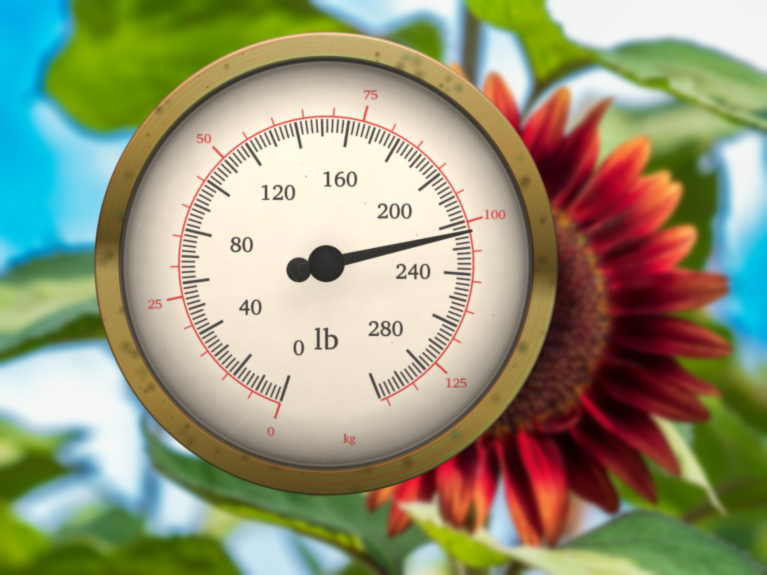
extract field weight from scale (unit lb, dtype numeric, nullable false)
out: 224 lb
